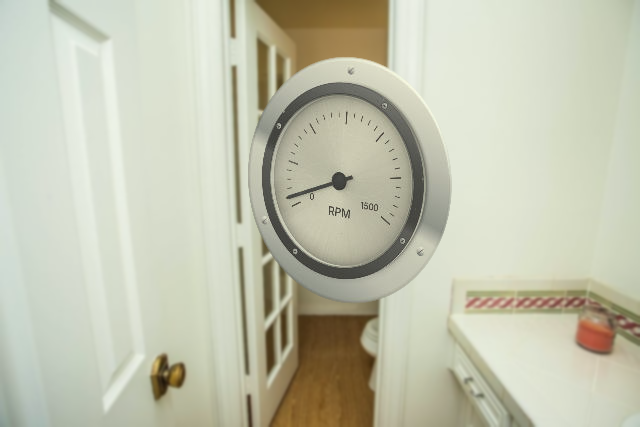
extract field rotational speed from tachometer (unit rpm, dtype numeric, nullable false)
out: 50 rpm
